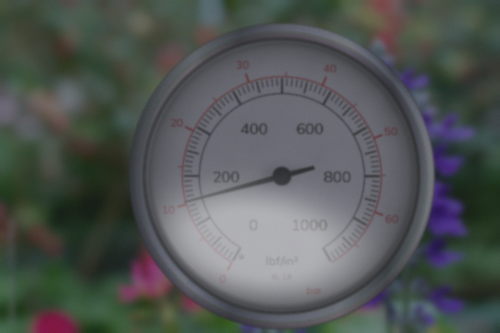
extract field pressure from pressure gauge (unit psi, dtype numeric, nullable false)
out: 150 psi
